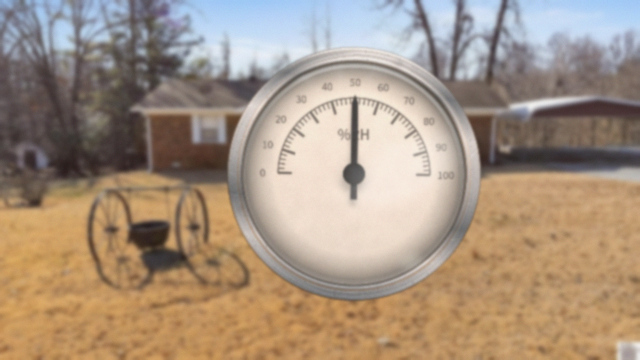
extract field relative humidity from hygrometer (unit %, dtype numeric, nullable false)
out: 50 %
